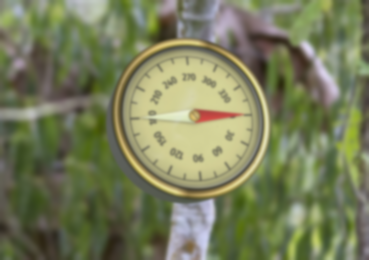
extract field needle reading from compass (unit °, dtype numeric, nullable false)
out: 0 °
